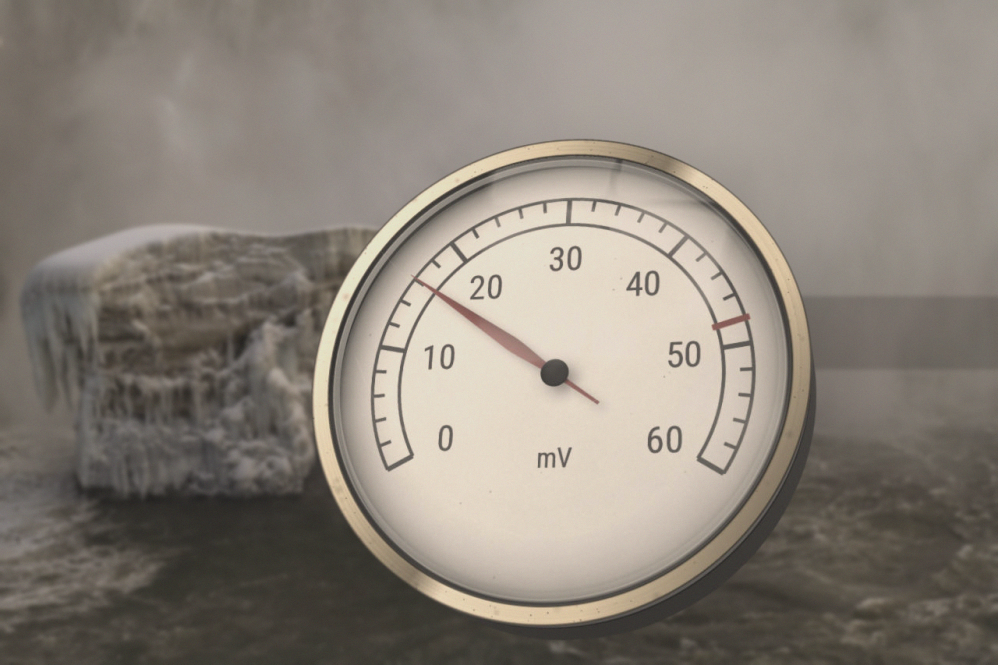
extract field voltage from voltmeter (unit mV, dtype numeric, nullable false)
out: 16 mV
